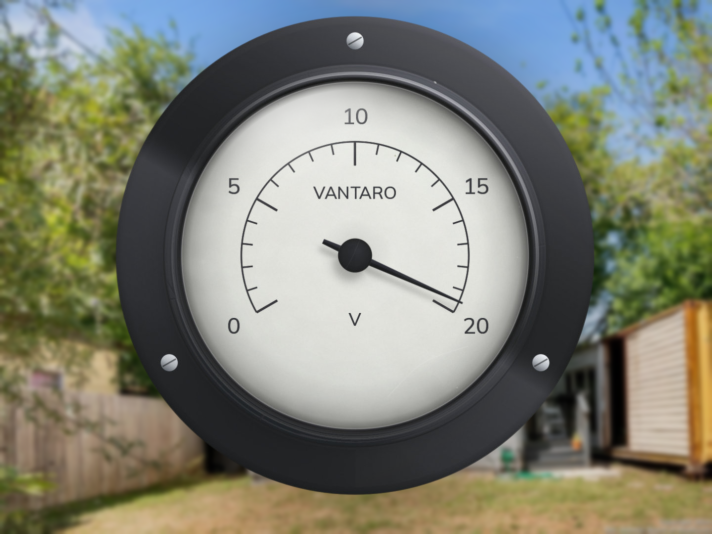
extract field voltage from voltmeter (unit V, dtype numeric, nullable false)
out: 19.5 V
